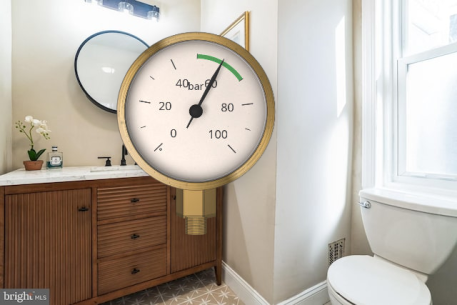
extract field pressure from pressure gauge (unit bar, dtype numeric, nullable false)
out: 60 bar
